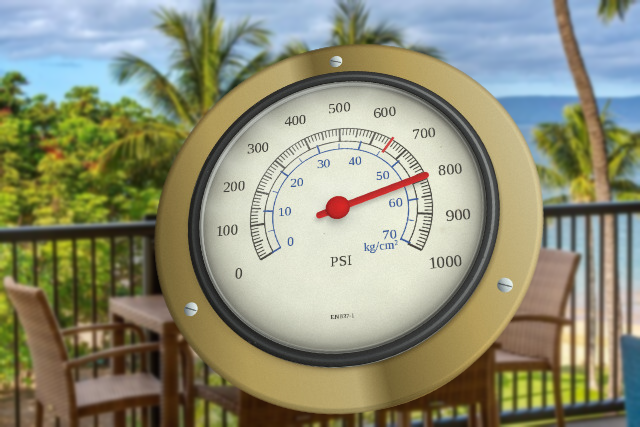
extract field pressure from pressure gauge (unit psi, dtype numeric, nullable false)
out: 800 psi
